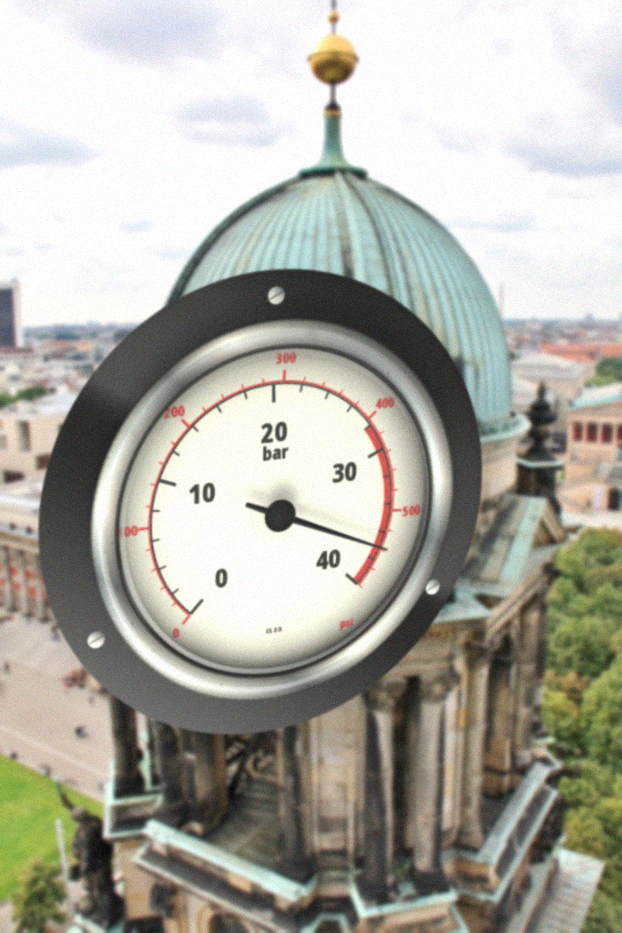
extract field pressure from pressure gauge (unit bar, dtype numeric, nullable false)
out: 37 bar
